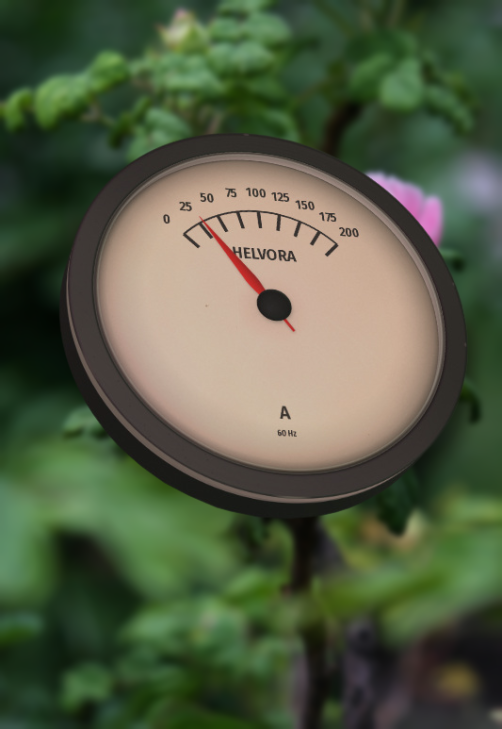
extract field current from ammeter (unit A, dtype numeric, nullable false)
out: 25 A
